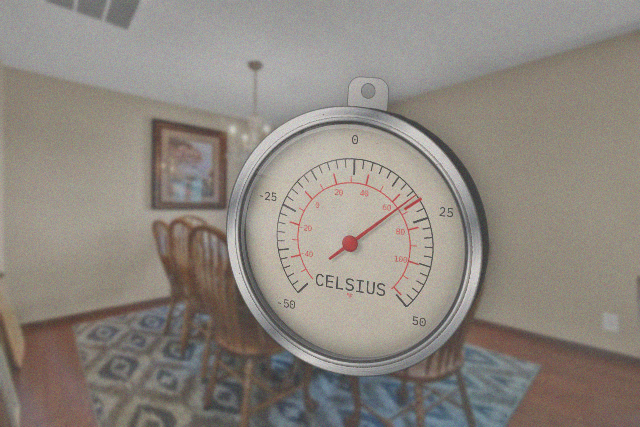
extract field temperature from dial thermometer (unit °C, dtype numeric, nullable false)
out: 18.75 °C
